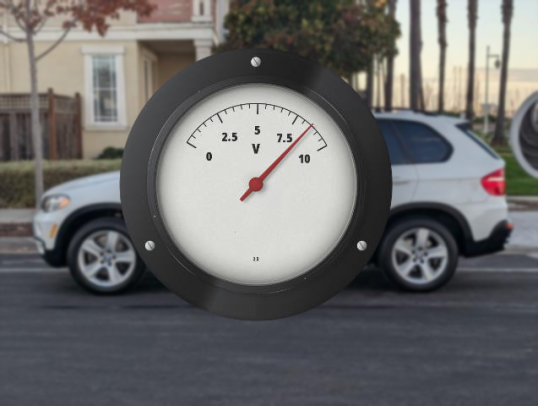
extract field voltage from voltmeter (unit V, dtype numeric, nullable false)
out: 8.5 V
